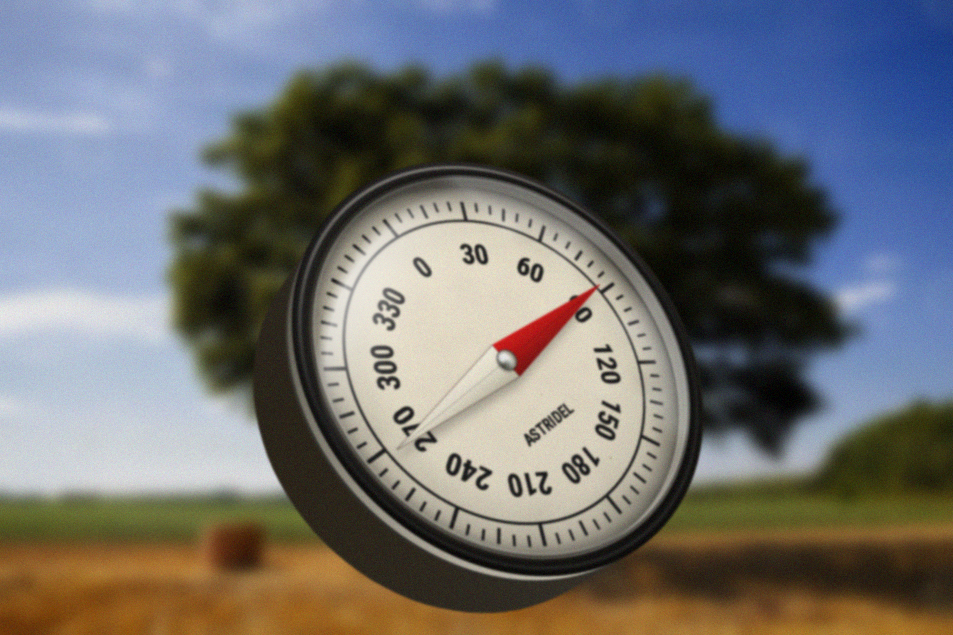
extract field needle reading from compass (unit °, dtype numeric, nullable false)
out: 87.5 °
